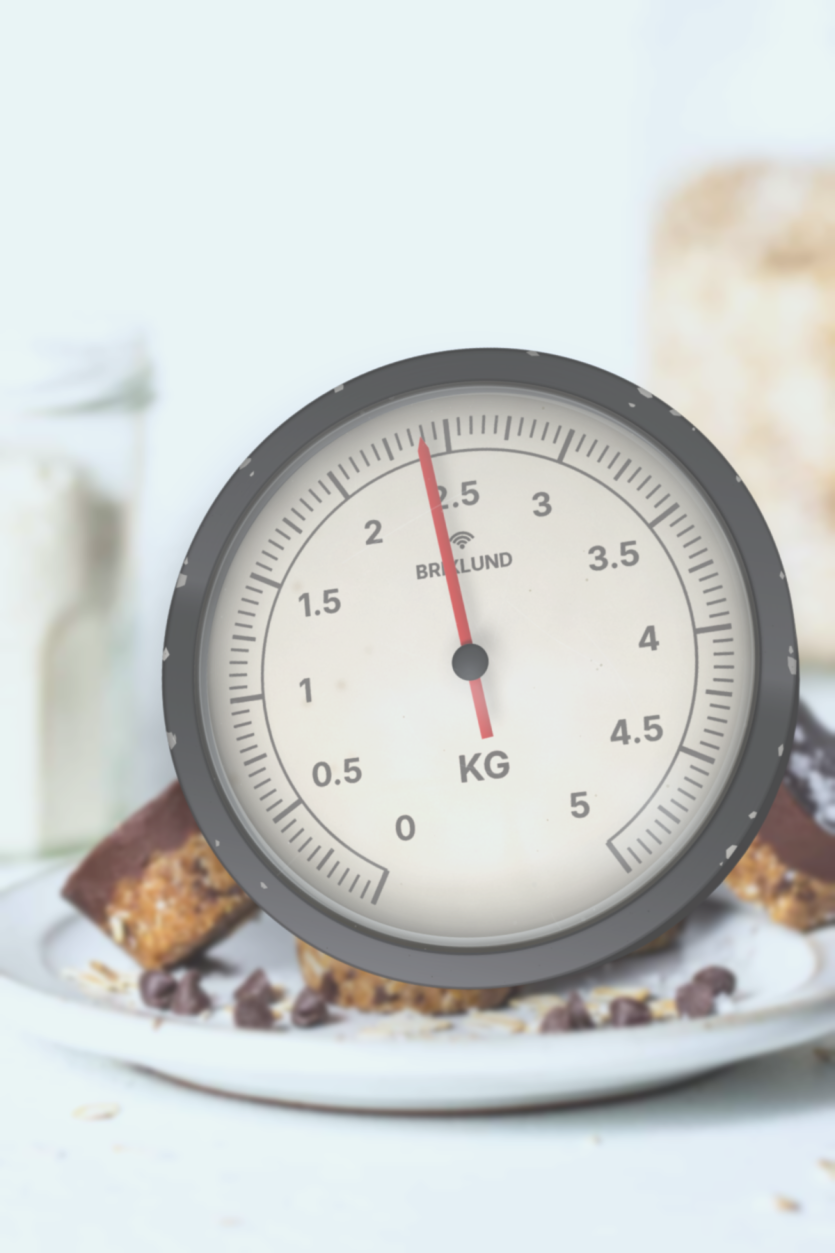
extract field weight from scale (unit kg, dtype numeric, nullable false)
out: 2.4 kg
